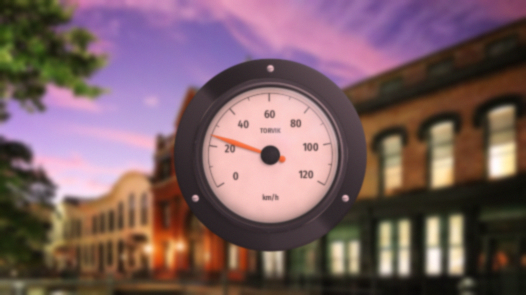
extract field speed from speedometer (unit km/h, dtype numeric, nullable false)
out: 25 km/h
